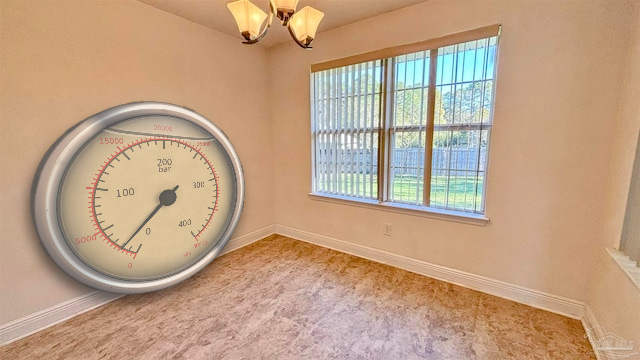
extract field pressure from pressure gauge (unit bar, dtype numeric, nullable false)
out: 20 bar
